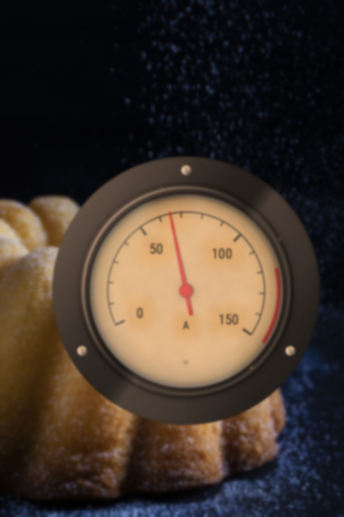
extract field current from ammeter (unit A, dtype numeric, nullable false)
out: 65 A
